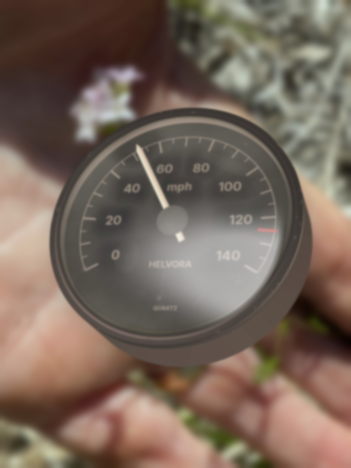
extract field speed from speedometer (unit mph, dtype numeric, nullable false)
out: 52.5 mph
